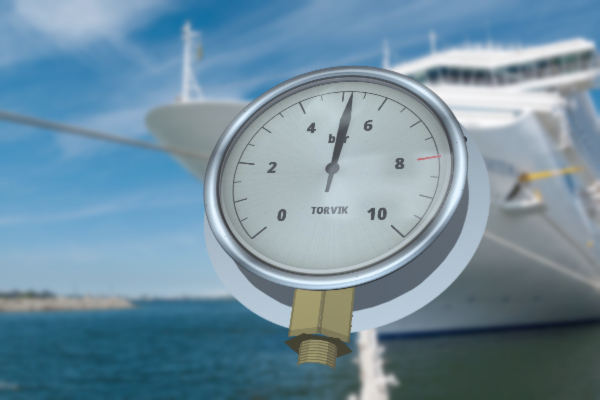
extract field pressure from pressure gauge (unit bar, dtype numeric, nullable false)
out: 5.25 bar
